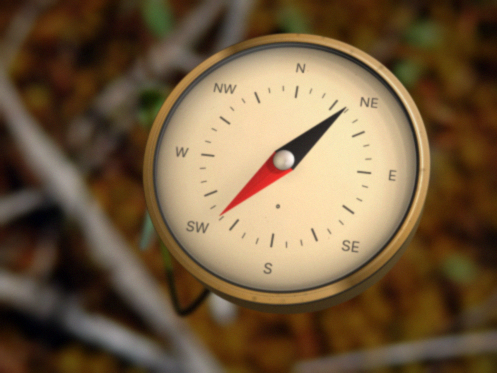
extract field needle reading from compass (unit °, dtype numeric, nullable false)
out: 220 °
